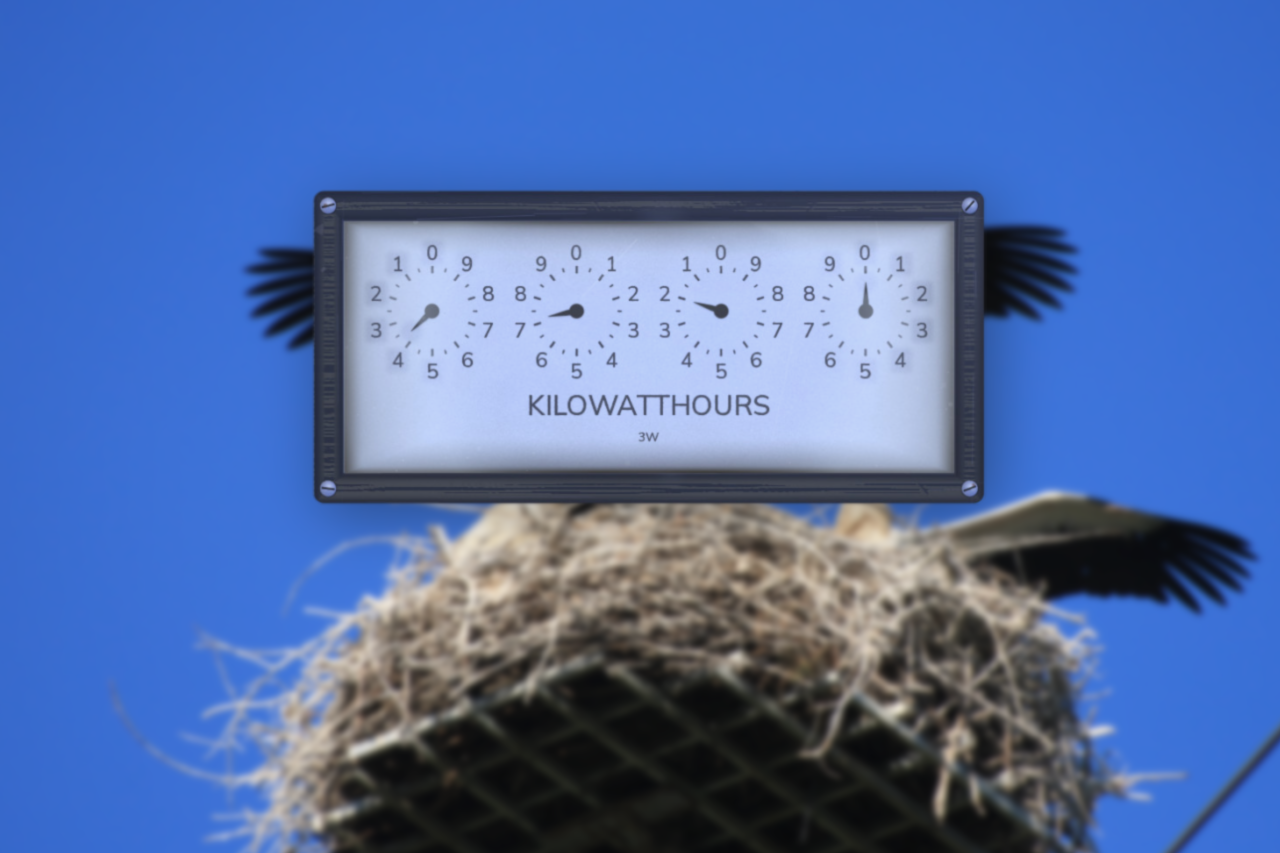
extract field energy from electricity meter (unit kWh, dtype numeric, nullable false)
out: 3720 kWh
